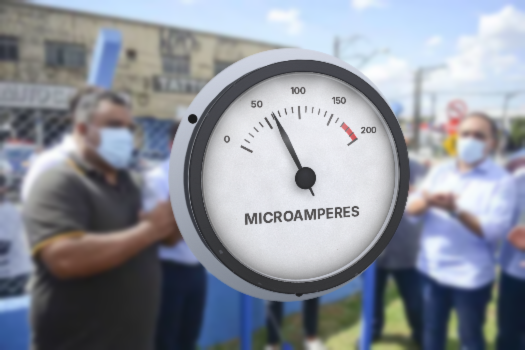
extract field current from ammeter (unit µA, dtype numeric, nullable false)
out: 60 µA
